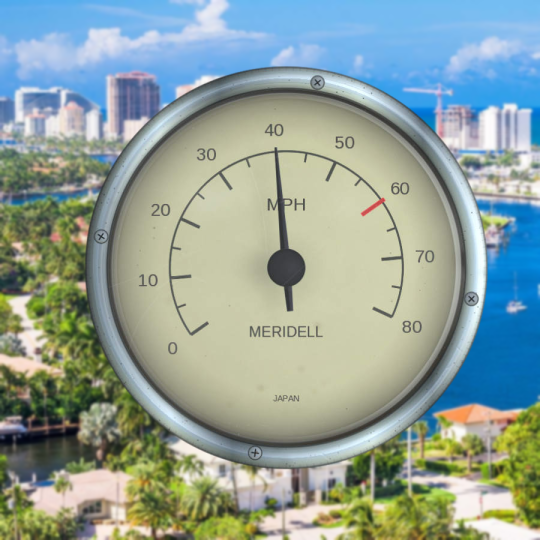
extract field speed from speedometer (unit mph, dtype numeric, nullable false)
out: 40 mph
